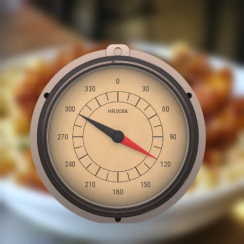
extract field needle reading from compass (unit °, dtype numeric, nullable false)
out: 120 °
